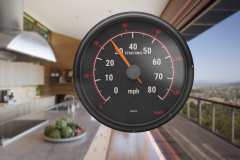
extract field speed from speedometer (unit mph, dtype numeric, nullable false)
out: 30 mph
